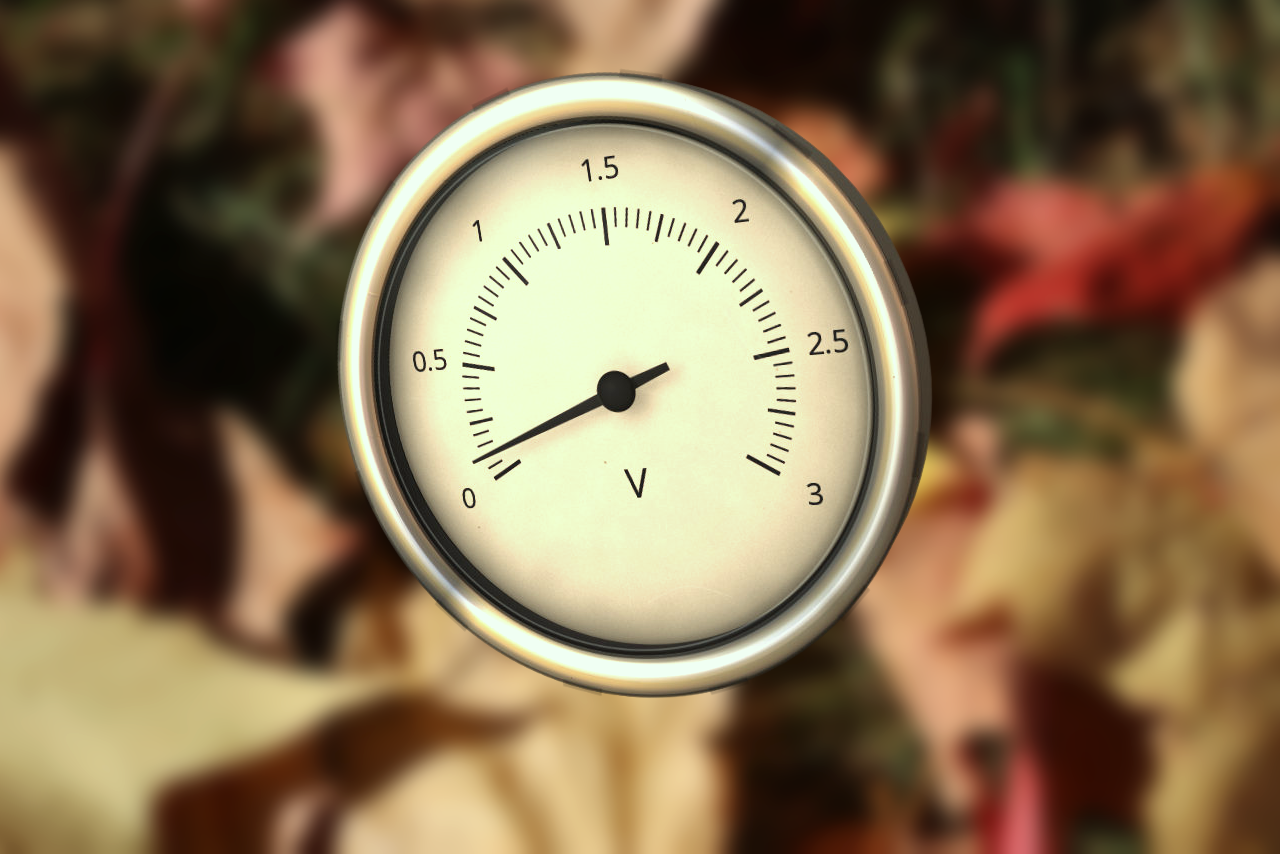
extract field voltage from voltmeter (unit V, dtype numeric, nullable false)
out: 0.1 V
